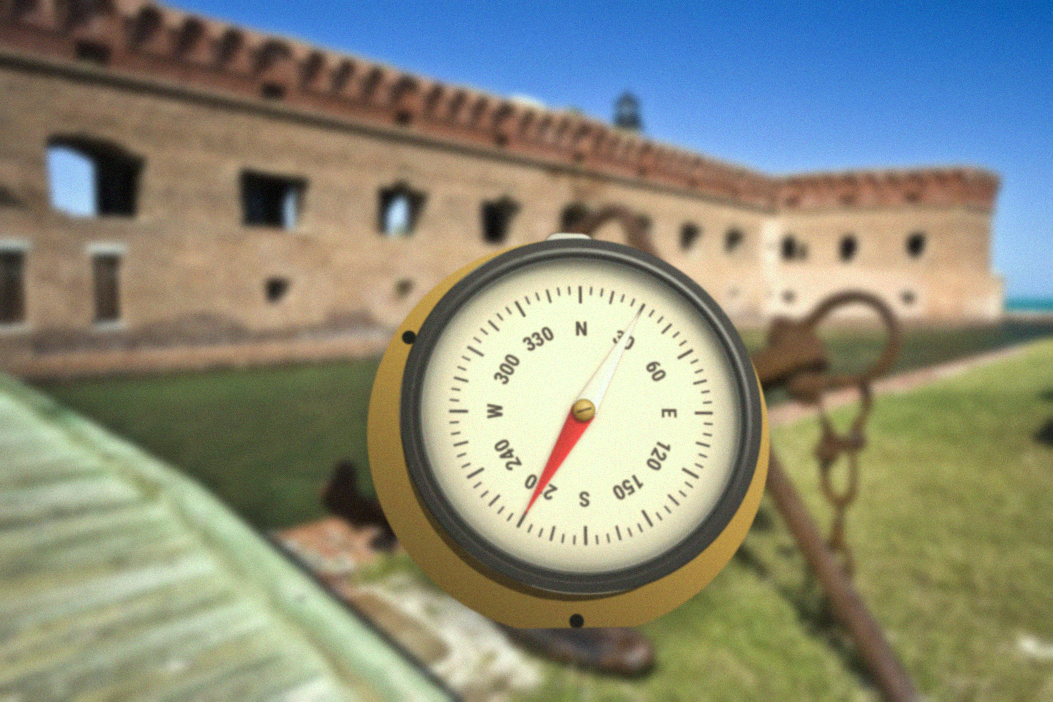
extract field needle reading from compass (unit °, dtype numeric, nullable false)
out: 210 °
